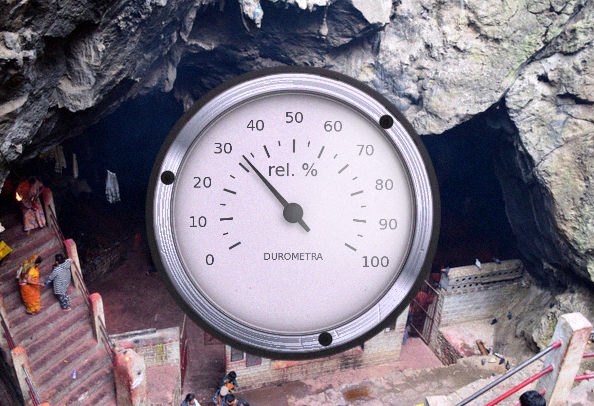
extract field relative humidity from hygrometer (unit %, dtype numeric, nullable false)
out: 32.5 %
